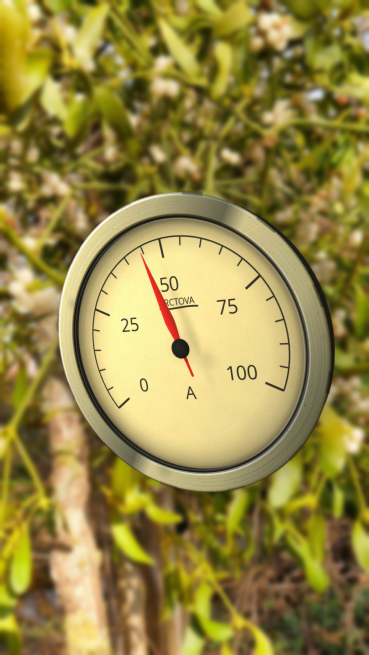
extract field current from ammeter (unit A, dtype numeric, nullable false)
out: 45 A
